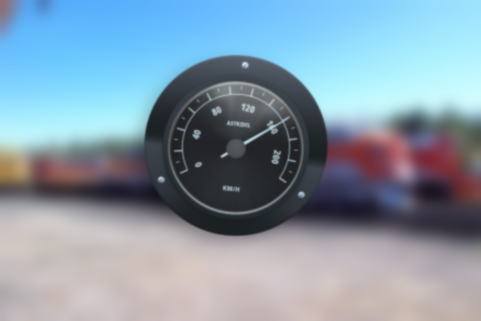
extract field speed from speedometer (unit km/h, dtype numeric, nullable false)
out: 160 km/h
